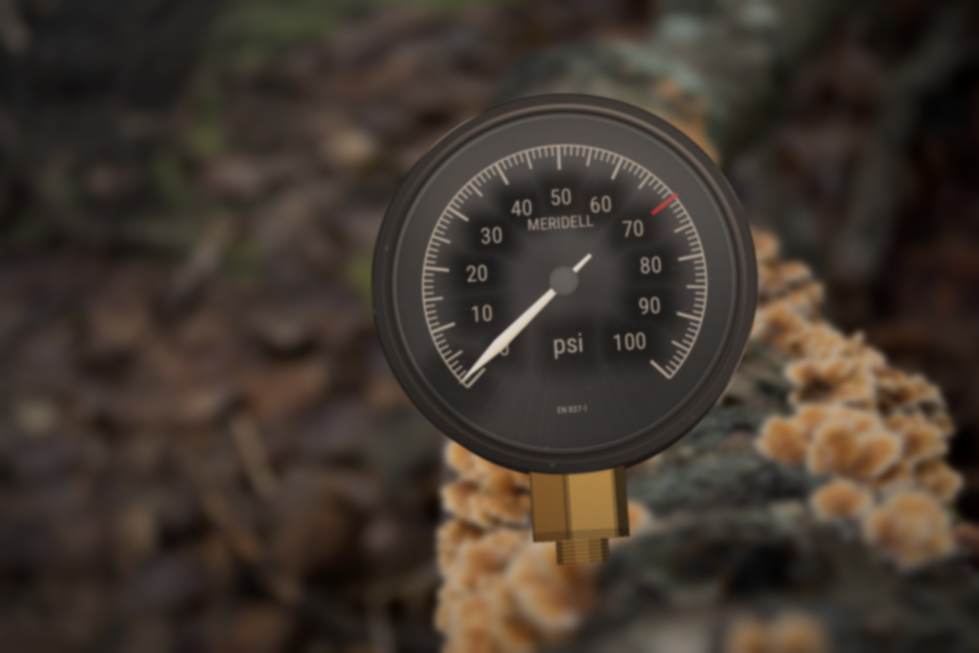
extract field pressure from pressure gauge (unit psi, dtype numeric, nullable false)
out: 1 psi
